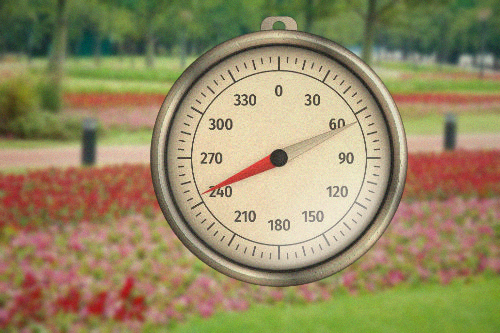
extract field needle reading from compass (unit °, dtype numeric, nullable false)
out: 245 °
